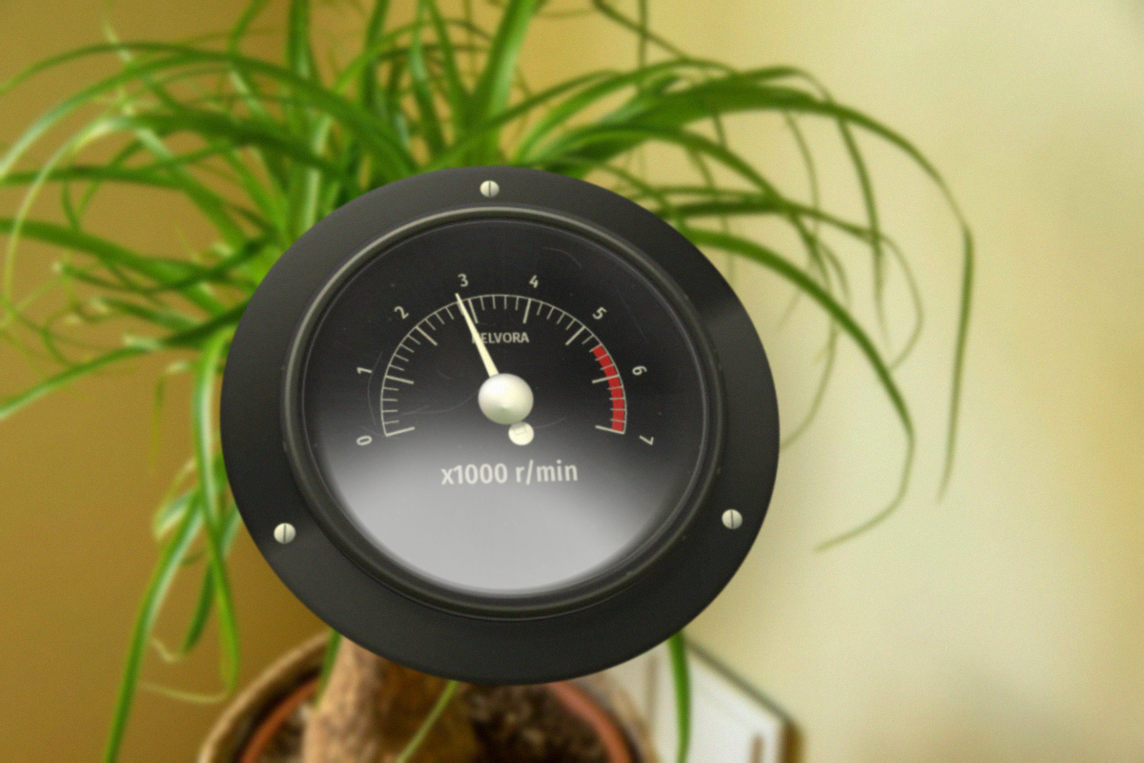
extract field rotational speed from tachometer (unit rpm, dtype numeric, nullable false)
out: 2800 rpm
